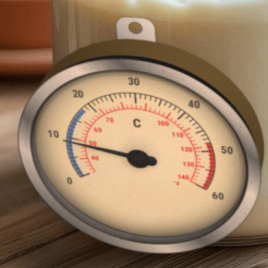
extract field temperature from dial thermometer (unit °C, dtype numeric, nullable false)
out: 10 °C
